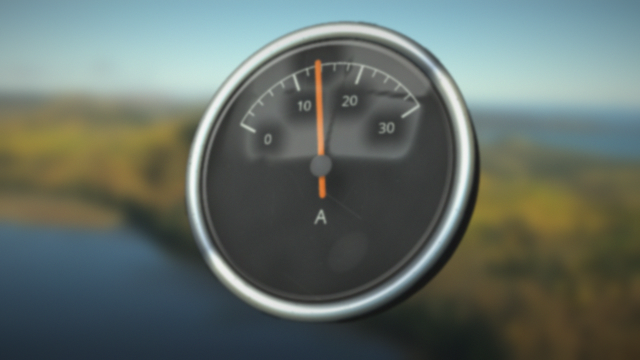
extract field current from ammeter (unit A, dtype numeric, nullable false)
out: 14 A
